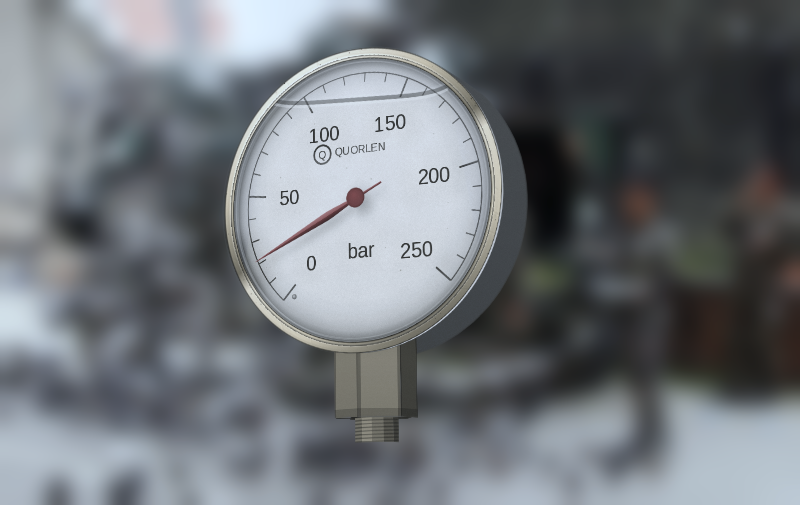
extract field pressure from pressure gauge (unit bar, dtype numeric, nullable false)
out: 20 bar
